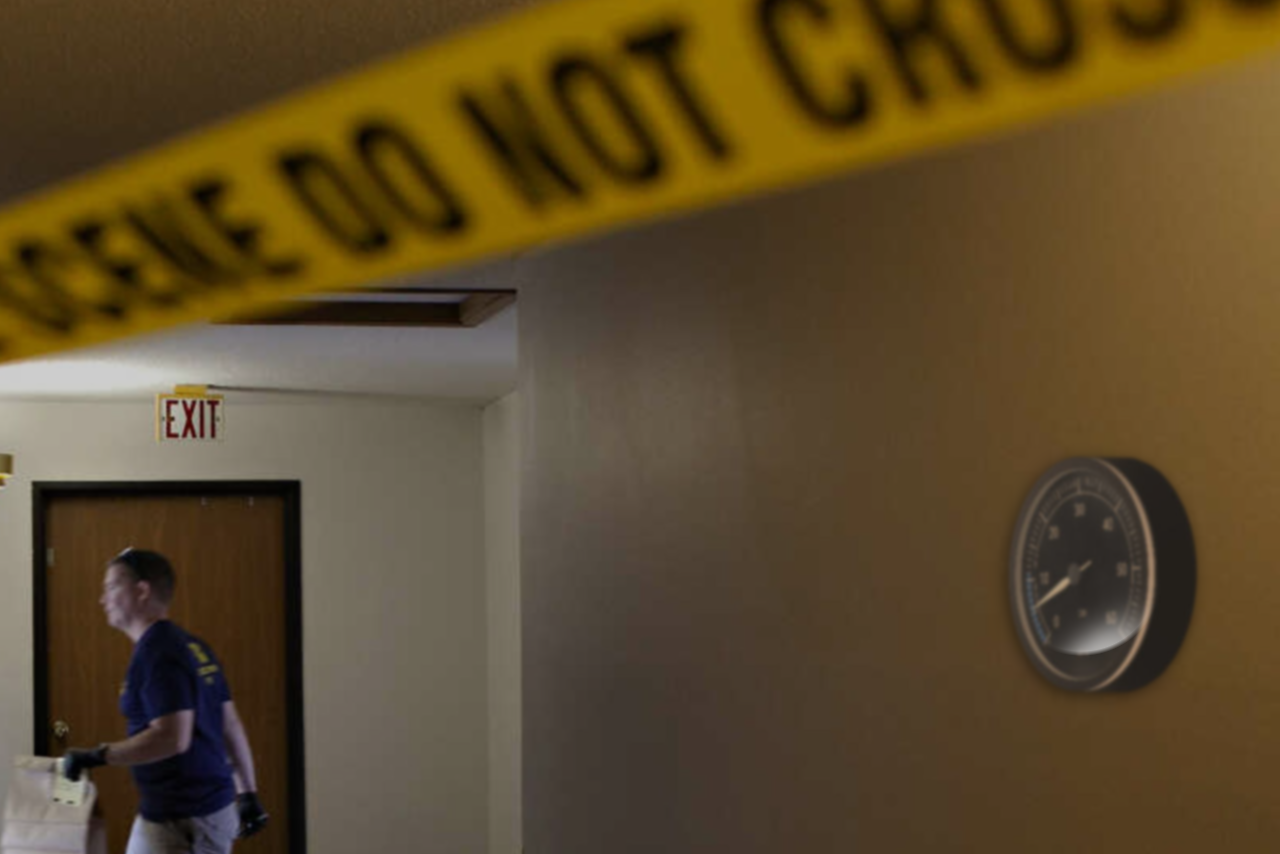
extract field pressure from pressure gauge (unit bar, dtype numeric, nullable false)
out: 5 bar
